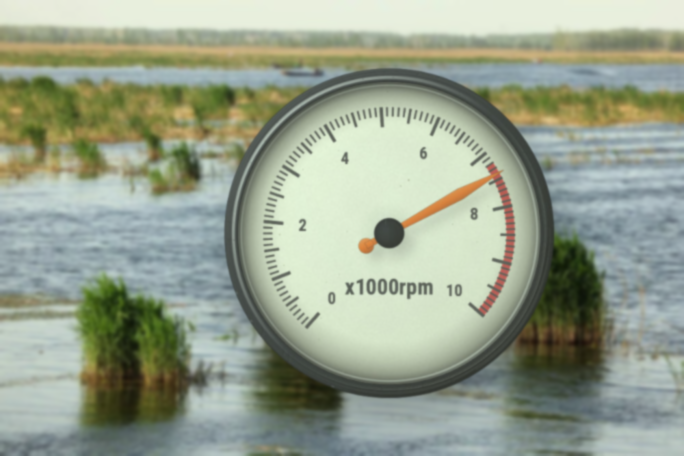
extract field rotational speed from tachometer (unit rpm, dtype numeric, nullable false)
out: 7400 rpm
